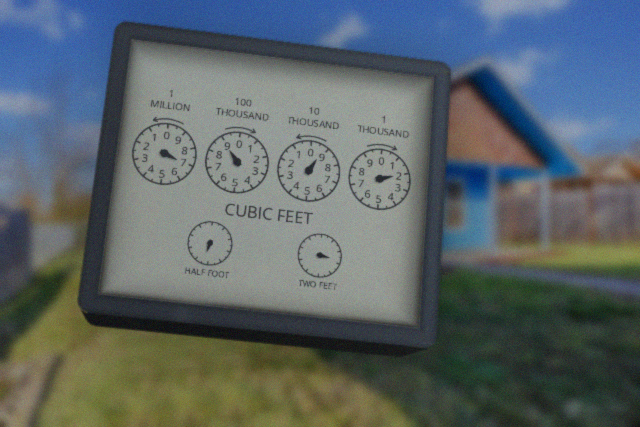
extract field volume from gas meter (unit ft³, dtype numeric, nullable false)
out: 689200 ft³
